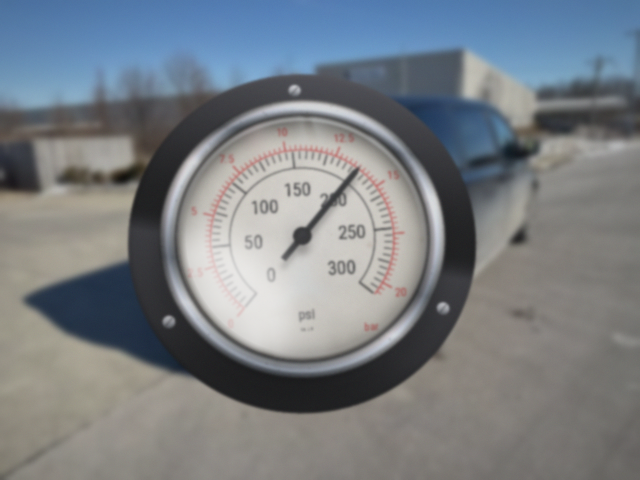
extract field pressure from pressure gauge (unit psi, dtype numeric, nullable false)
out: 200 psi
